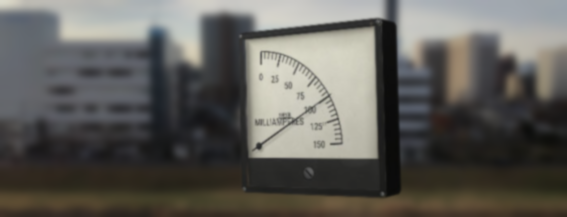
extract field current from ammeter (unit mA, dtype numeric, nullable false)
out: 100 mA
